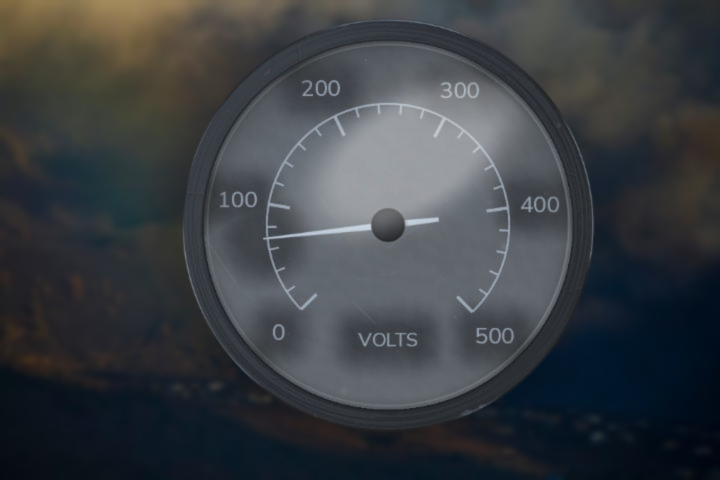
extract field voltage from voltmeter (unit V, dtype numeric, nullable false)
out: 70 V
